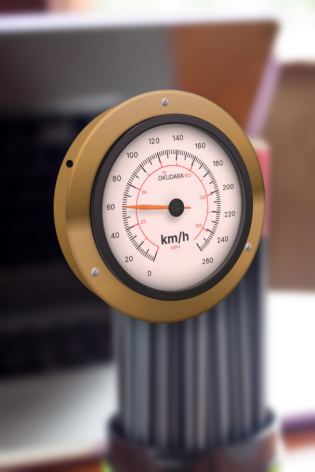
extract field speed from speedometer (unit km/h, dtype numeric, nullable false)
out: 60 km/h
